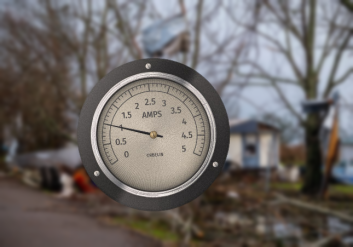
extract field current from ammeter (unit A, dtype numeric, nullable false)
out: 1 A
